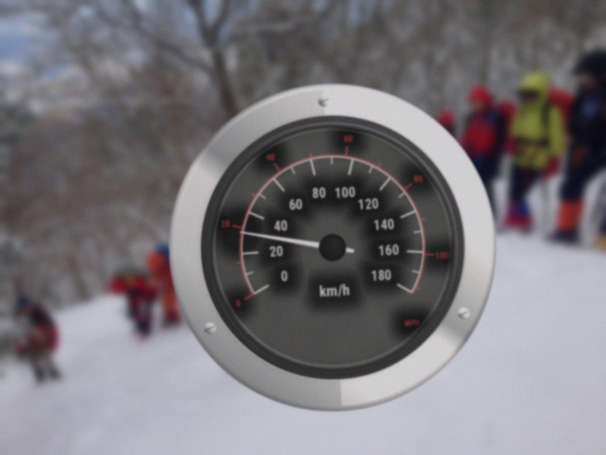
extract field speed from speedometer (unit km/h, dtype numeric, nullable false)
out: 30 km/h
